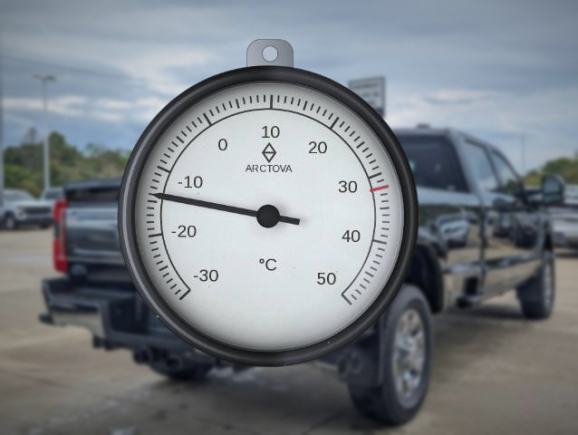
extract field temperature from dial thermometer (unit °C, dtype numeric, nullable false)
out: -14 °C
